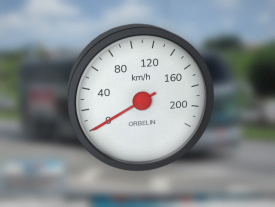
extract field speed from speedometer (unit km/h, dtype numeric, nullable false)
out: 0 km/h
